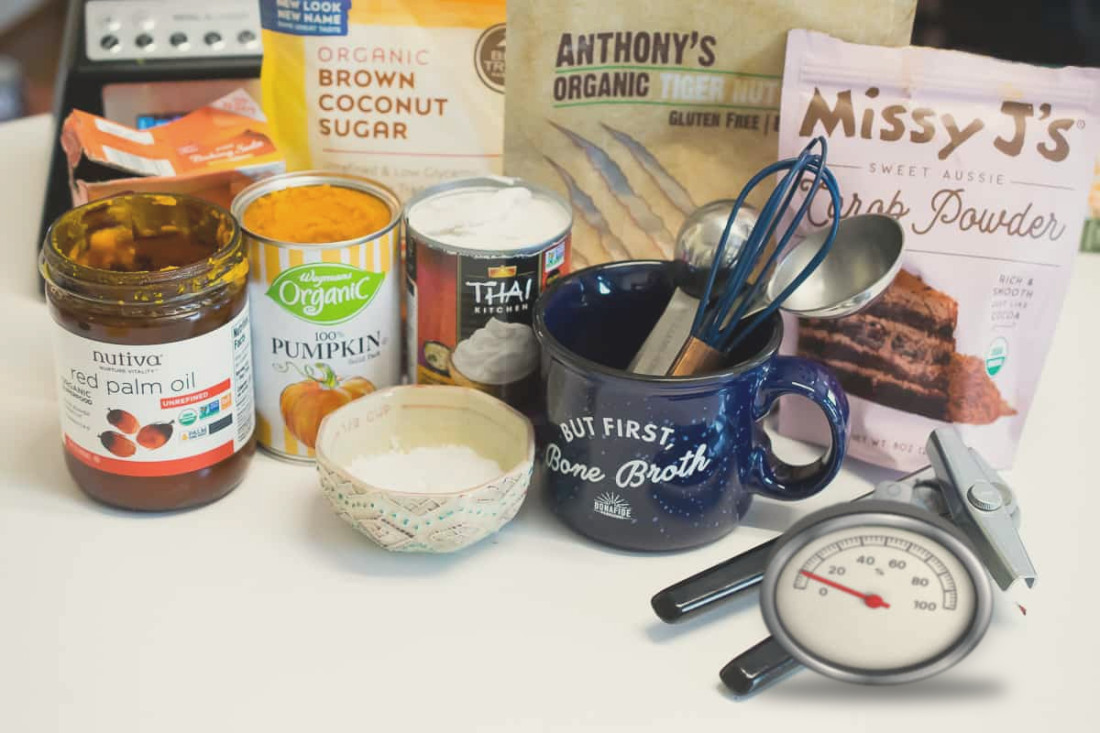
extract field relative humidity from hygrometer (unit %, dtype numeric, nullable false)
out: 10 %
